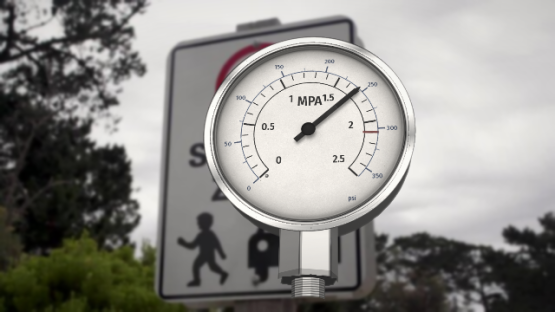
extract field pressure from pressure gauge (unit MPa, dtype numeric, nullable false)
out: 1.7 MPa
